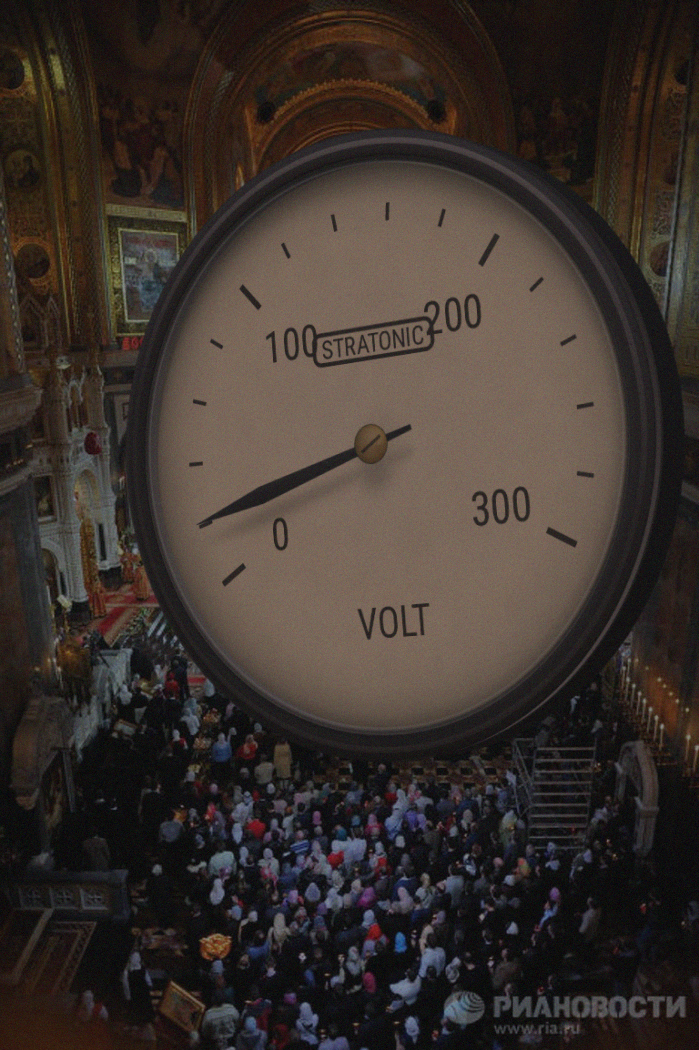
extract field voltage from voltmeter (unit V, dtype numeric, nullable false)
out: 20 V
